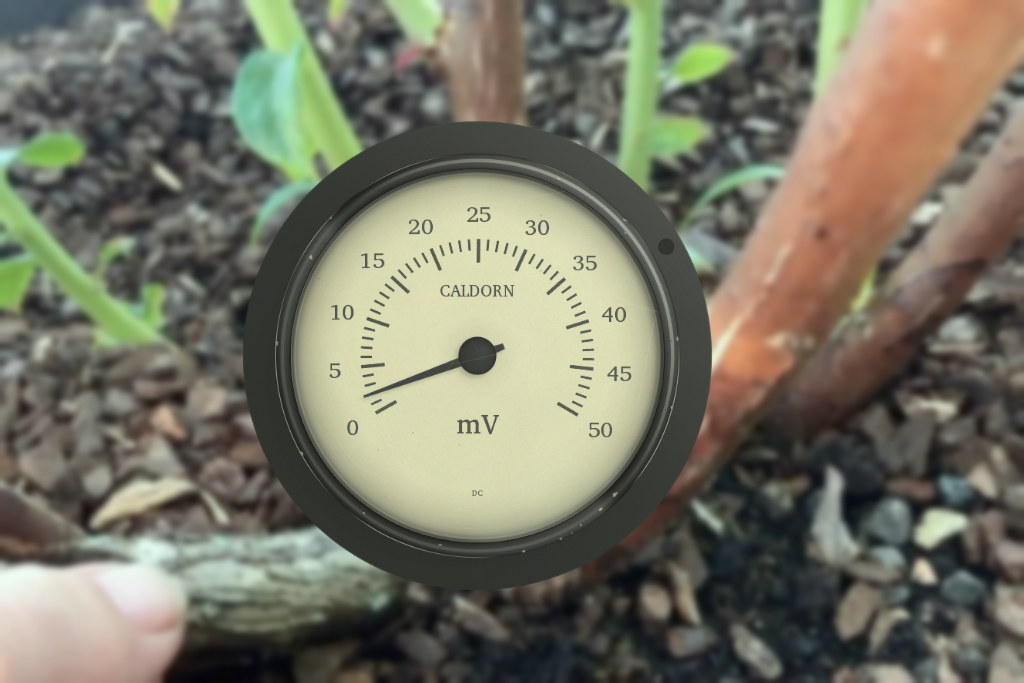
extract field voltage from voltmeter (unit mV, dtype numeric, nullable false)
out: 2 mV
